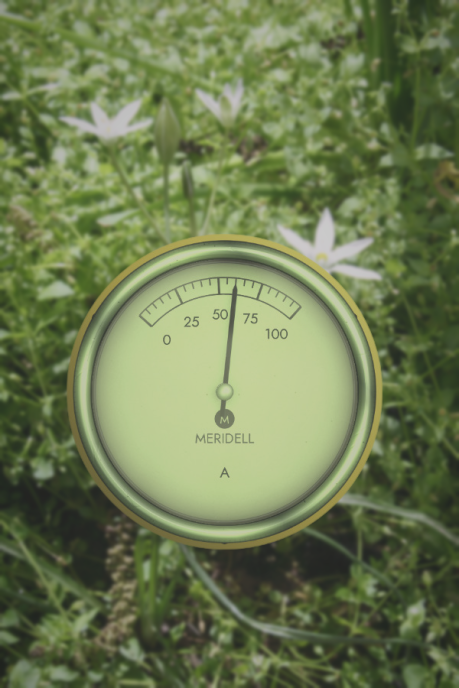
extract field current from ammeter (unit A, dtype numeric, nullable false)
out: 60 A
